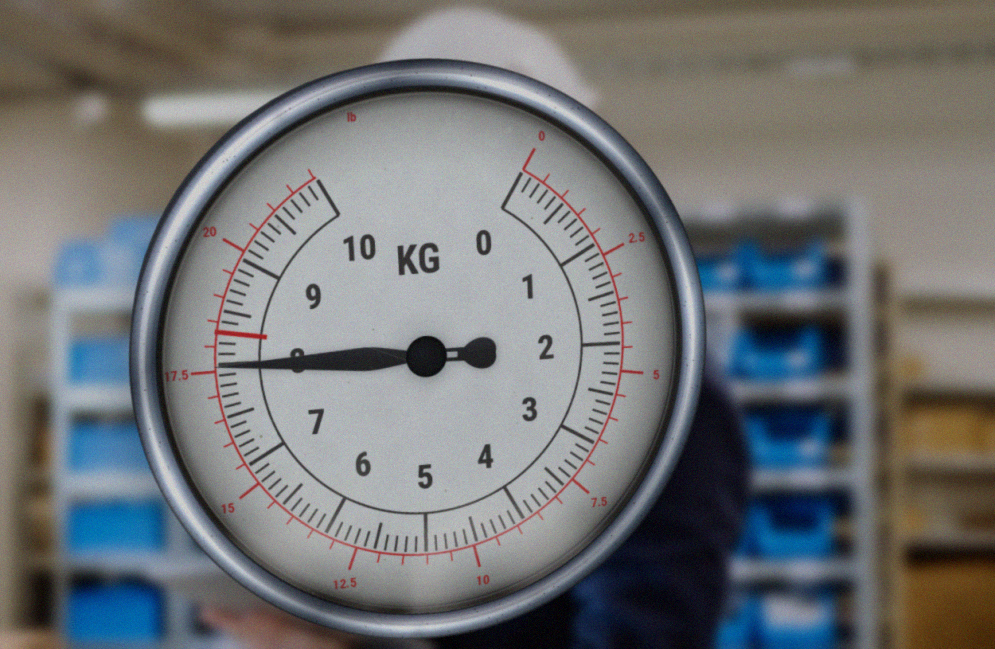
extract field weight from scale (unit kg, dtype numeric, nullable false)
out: 8 kg
